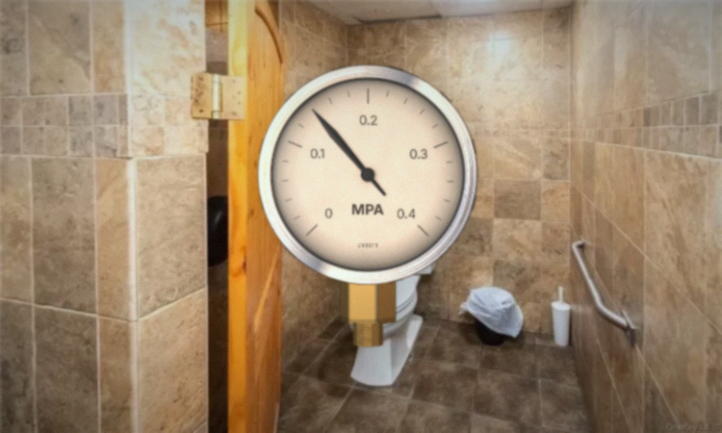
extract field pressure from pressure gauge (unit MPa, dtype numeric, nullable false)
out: 0.14 MPa
